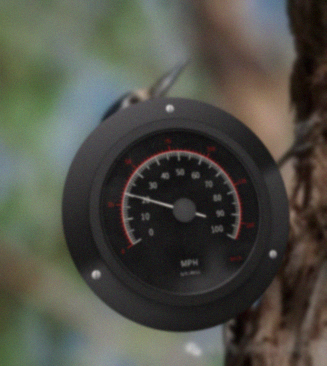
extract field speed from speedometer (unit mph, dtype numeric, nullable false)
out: 20 mph
